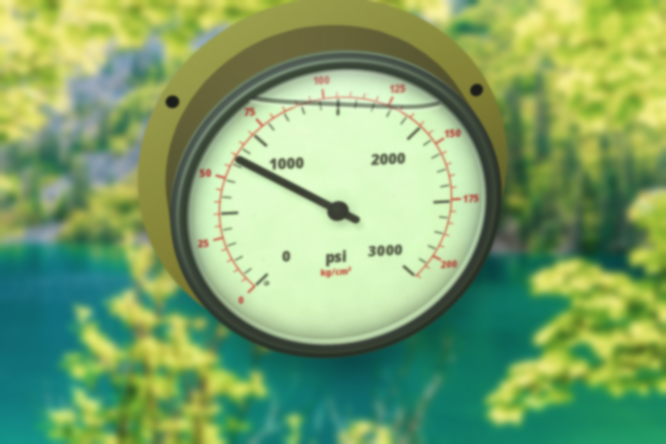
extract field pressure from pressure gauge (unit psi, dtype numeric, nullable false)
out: 850 psi
